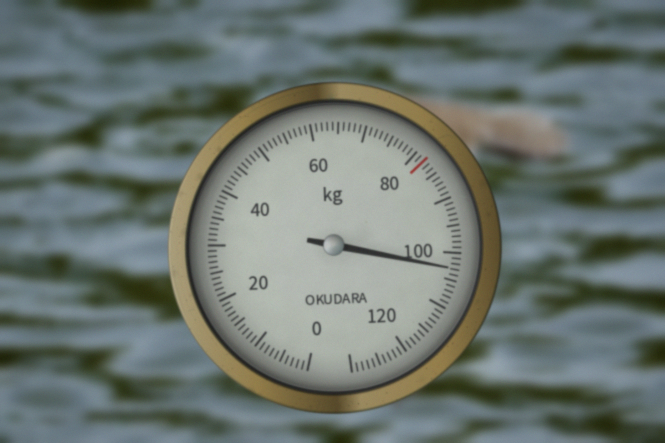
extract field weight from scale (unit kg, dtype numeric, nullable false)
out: 103 kg
